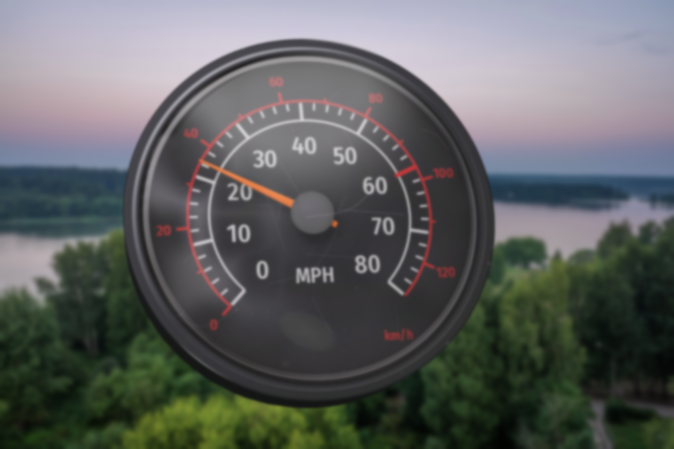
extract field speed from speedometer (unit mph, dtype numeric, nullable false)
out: 22 mph
